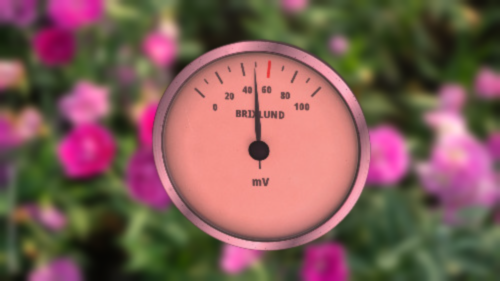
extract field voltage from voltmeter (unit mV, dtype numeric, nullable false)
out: 50 mV
